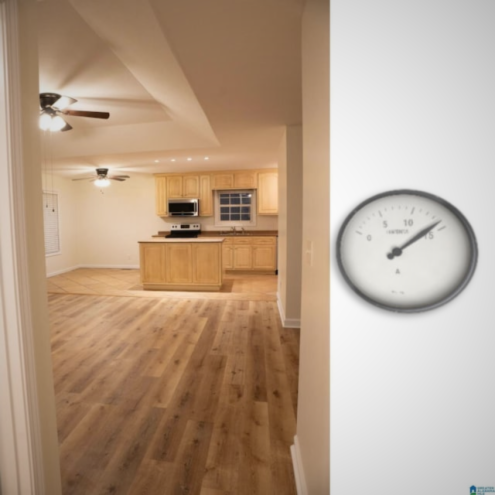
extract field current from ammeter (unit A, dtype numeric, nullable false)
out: 14 A
